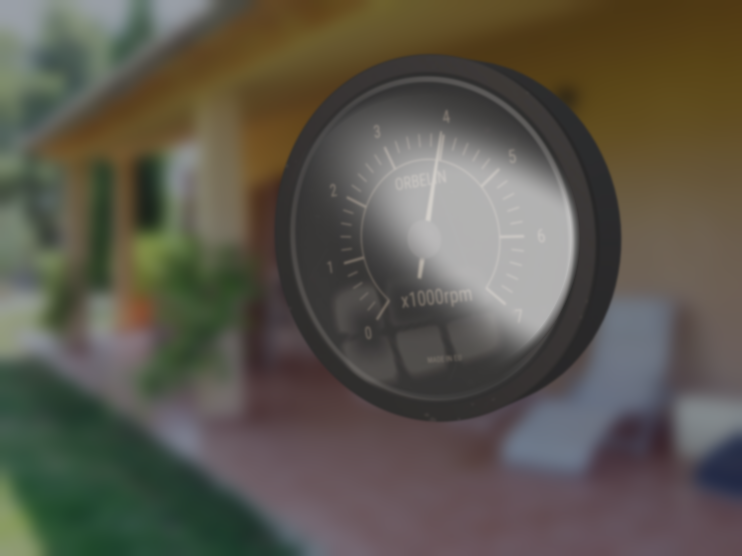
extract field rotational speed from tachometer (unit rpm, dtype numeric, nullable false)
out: 4000 rpm
